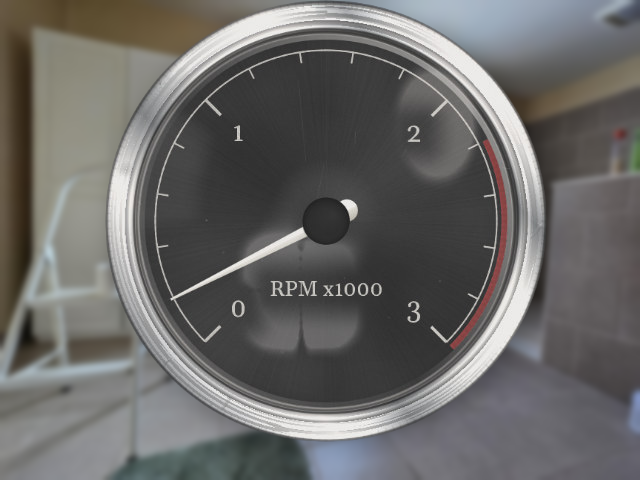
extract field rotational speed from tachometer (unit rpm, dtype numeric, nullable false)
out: 200 rpm
